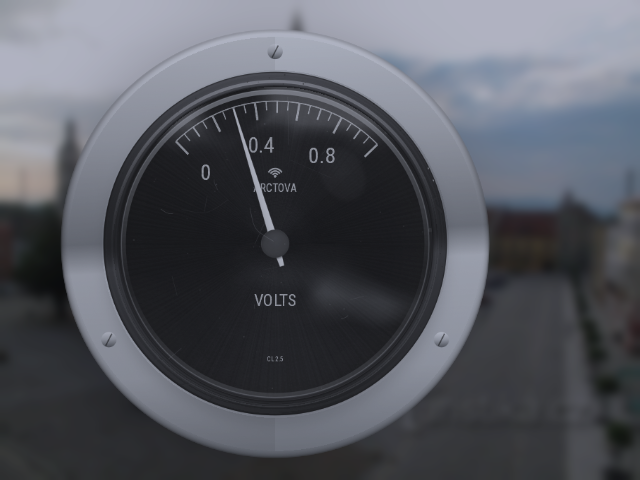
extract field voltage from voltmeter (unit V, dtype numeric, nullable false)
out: 0.3 V
